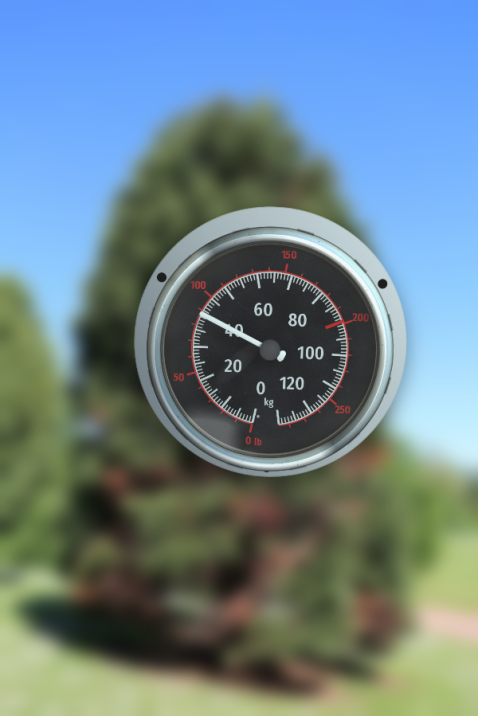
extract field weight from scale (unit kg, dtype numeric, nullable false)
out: 40 kg
